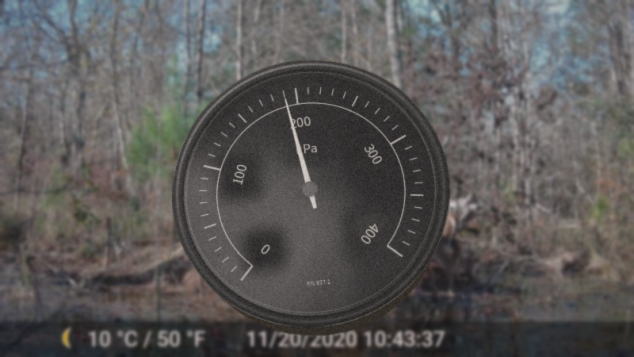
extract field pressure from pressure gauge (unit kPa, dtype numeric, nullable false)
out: 190 kPa
